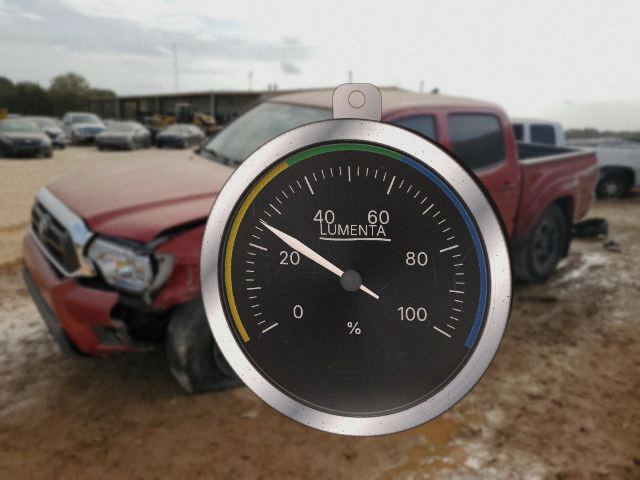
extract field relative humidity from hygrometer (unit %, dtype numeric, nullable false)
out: 26 %
